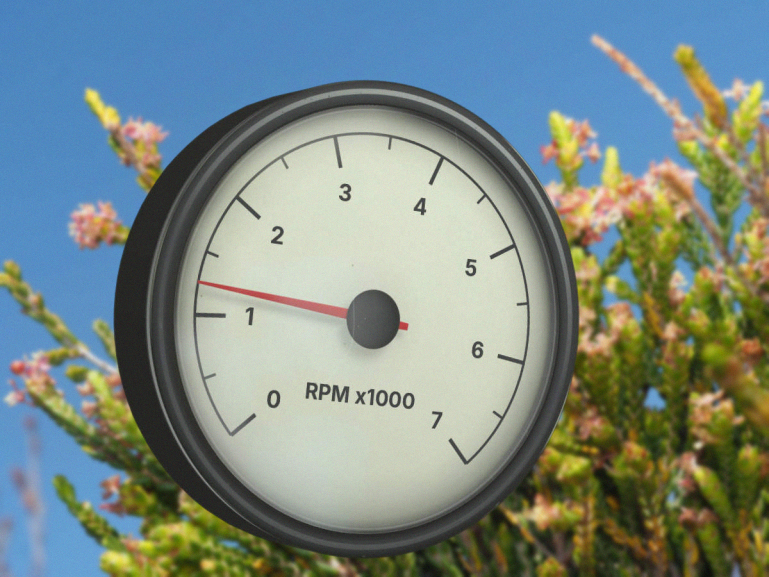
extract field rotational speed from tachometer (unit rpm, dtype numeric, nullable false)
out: 1250 rpm
